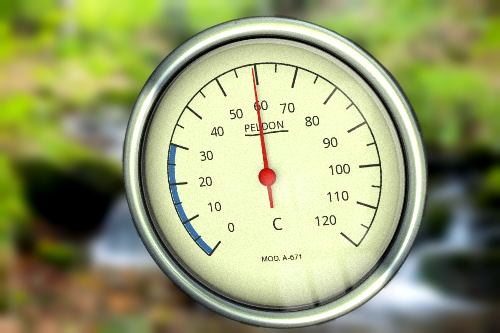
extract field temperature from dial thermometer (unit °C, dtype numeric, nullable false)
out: 60 °C
